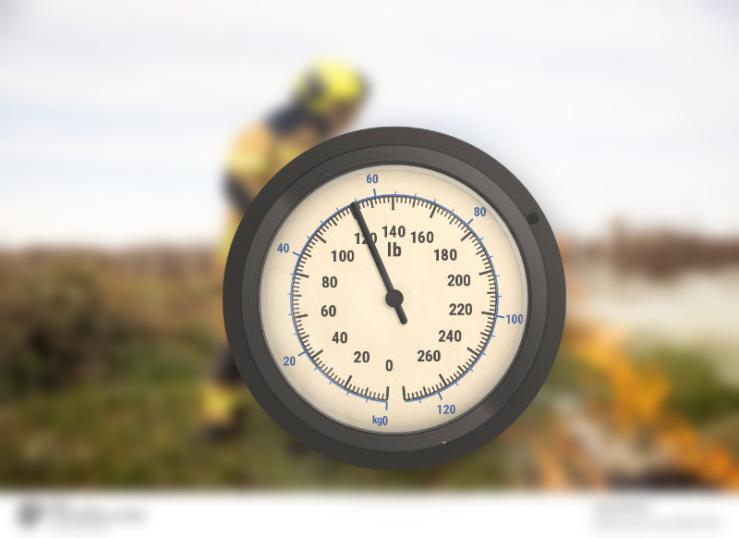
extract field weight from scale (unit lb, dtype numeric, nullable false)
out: 122 lb
